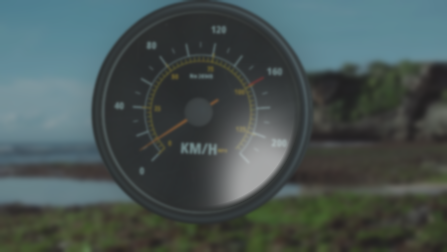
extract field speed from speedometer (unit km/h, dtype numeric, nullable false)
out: 10 km/h
